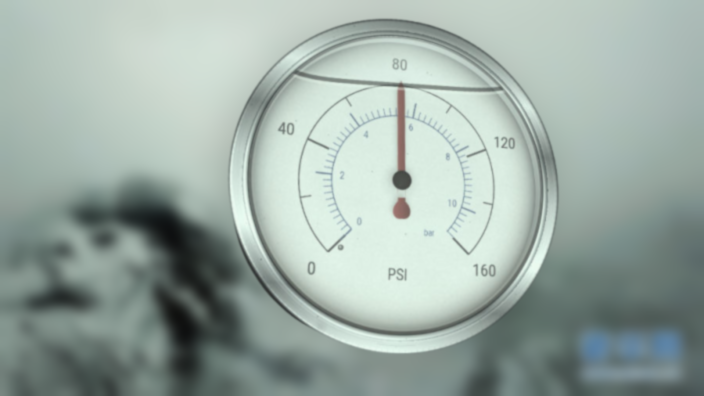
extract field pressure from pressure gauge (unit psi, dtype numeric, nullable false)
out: 80 psi
